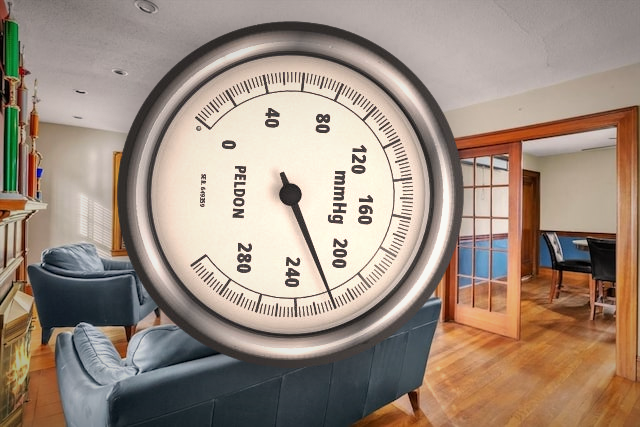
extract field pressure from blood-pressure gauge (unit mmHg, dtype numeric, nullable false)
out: 220 mmHg
